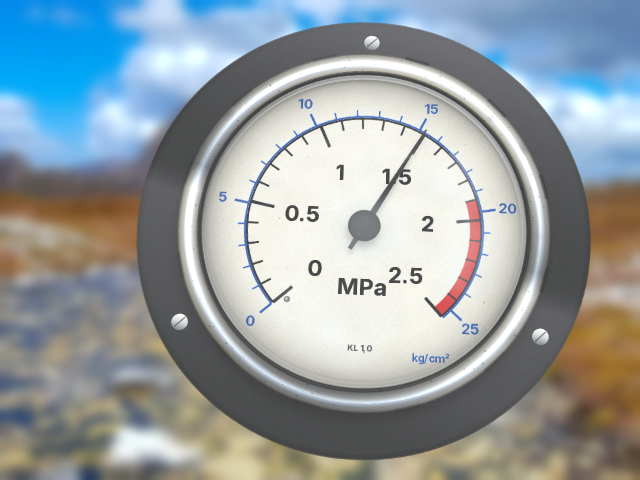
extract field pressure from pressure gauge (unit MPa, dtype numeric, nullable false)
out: 1.5 MPa
